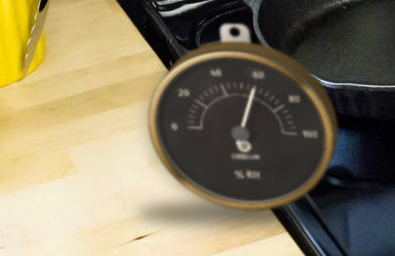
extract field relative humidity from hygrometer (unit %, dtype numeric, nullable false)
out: 60 %
